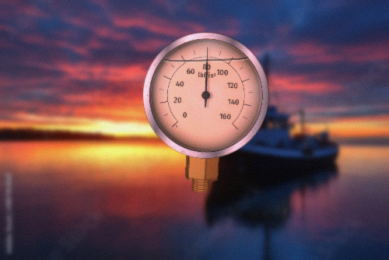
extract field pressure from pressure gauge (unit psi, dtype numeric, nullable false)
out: 80 psi
